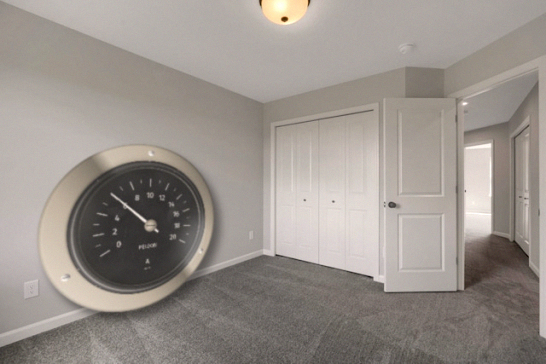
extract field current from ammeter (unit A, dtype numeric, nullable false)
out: 6 A
